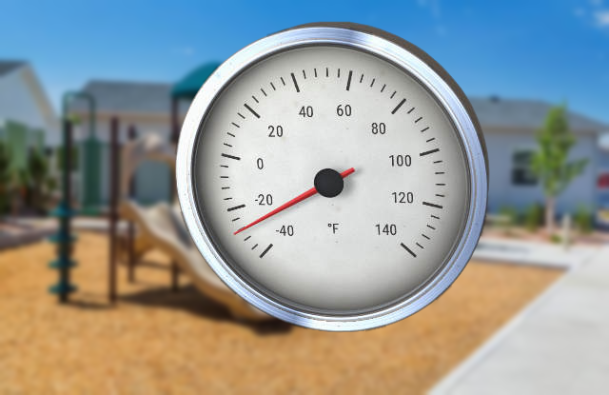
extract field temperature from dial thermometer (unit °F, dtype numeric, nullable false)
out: -28 °F
